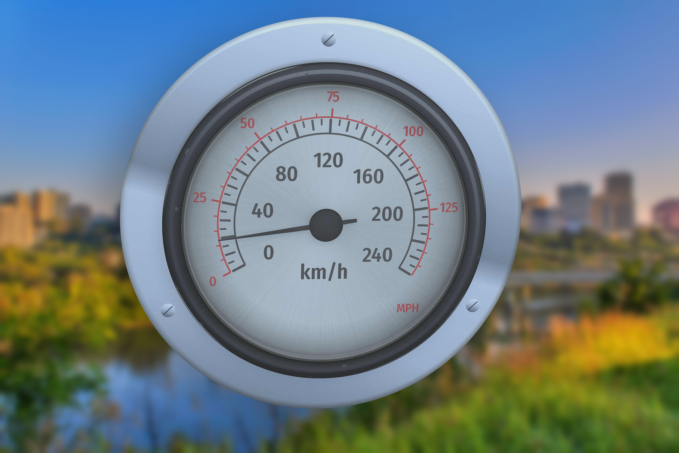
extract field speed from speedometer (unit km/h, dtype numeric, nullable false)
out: 20 km/h
